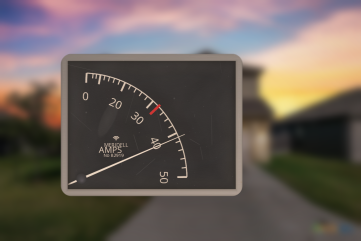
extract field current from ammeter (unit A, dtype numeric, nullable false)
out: 41 A
